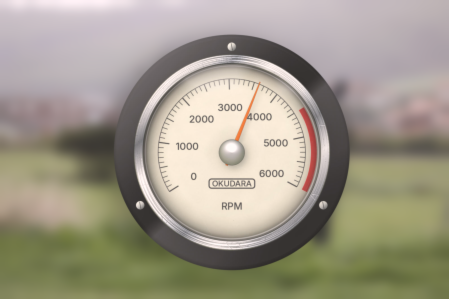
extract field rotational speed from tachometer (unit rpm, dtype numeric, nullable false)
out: 3600 rpm
